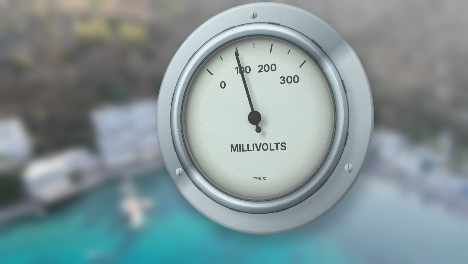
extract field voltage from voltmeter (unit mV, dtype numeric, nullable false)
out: 100 mV
